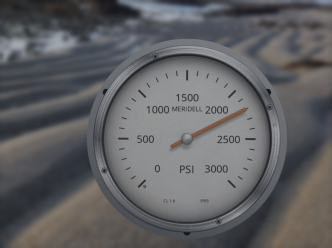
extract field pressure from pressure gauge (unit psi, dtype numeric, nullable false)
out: 2200 psi
